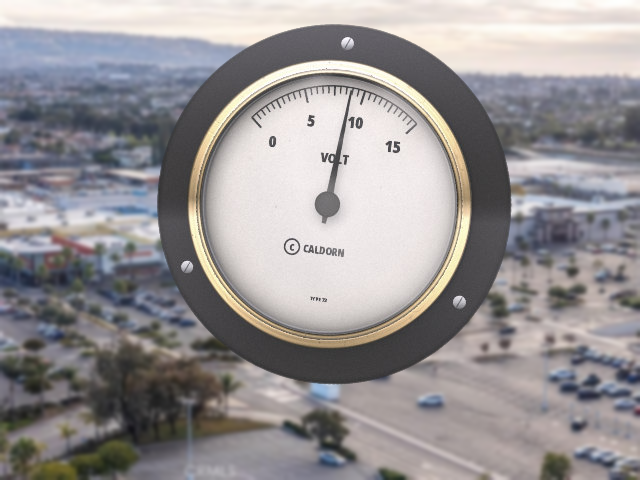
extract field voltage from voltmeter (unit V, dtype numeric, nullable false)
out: 9 V
